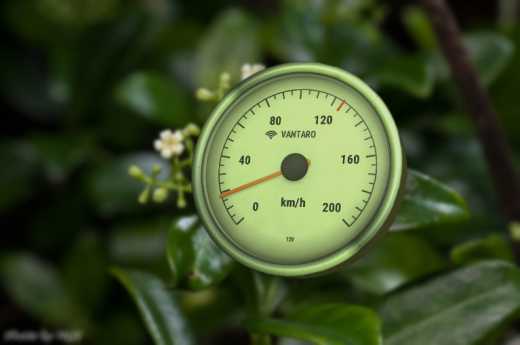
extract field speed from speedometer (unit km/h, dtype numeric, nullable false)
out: 17.5 km/h
